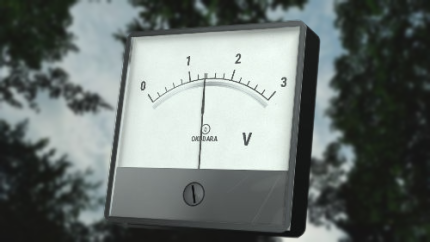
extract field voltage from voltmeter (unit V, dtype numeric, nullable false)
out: 1.4 V
